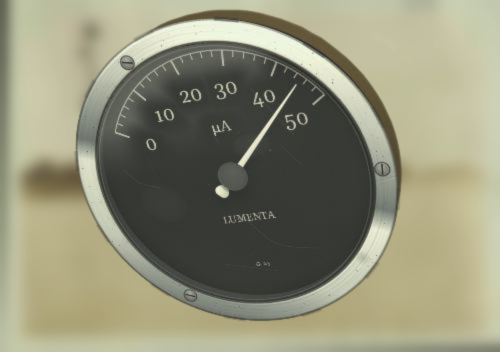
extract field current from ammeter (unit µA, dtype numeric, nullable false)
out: 45 µA
